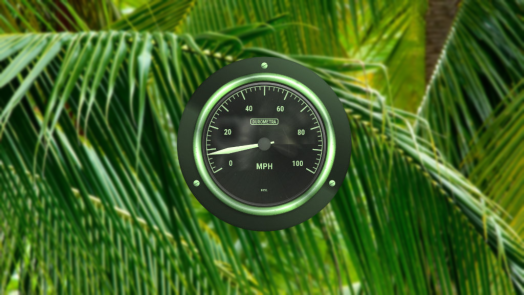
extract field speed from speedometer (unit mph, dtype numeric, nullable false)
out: 8 mph
